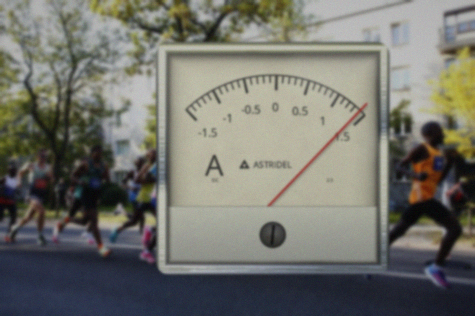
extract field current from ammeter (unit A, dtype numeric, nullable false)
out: 1.4 A
